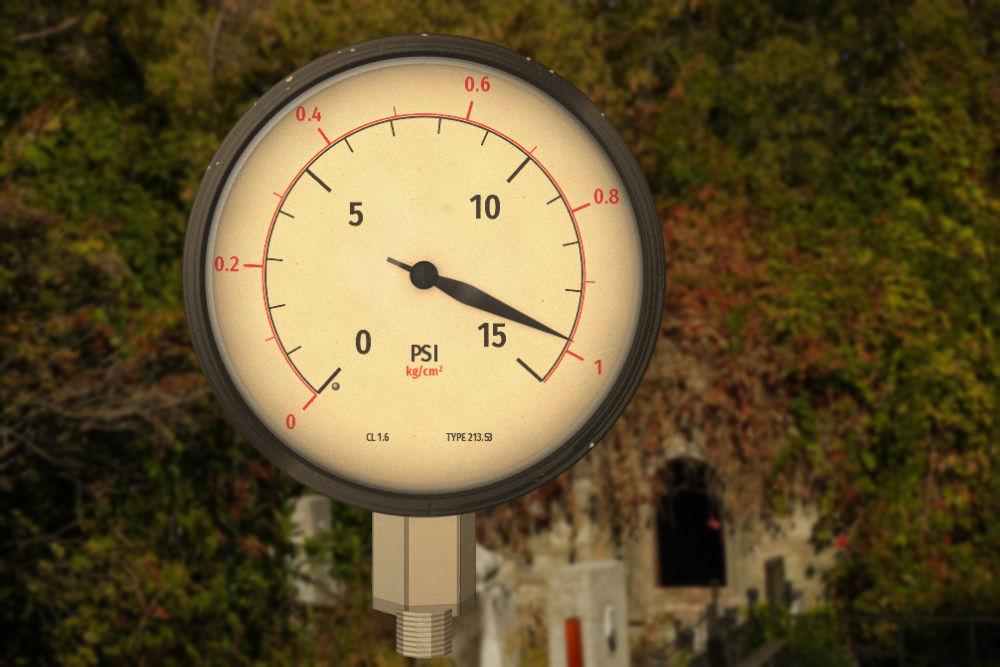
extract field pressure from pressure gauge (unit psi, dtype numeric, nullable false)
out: 14 psi
